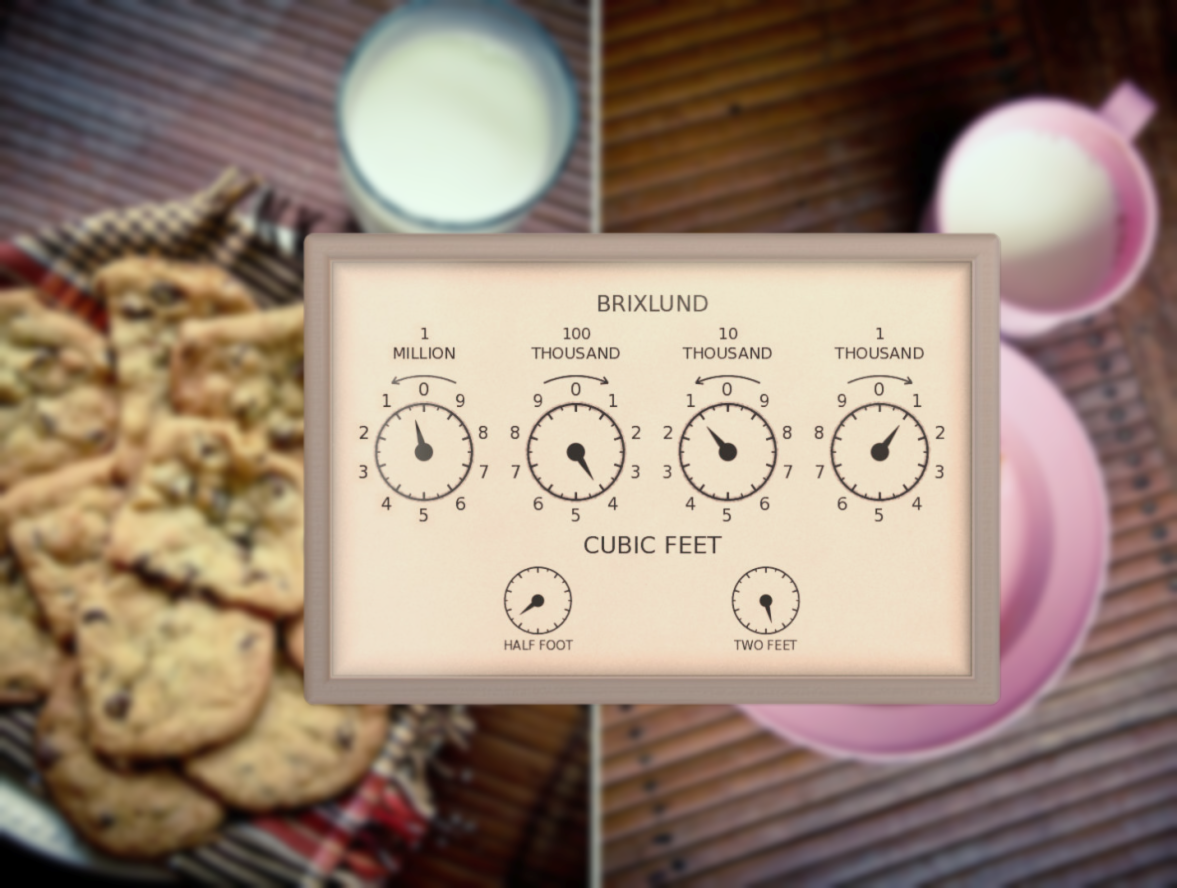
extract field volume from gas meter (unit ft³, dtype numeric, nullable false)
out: 41100 ft³
